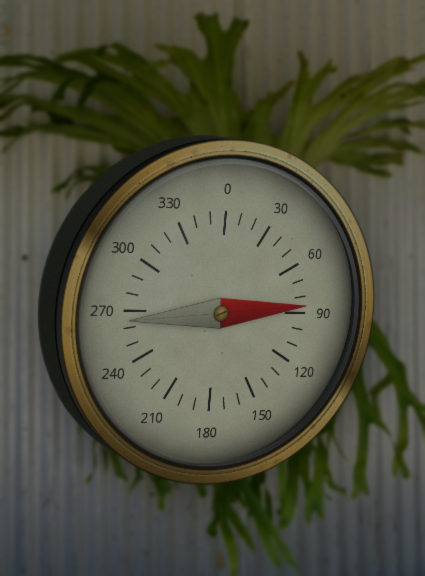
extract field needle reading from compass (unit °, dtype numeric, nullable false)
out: 85 °
